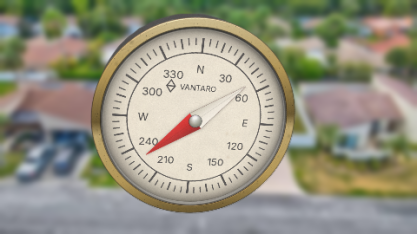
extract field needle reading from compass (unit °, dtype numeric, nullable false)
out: 230 °
